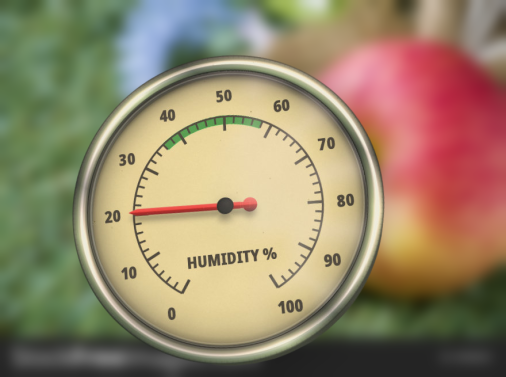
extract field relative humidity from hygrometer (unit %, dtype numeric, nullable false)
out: 20 %
